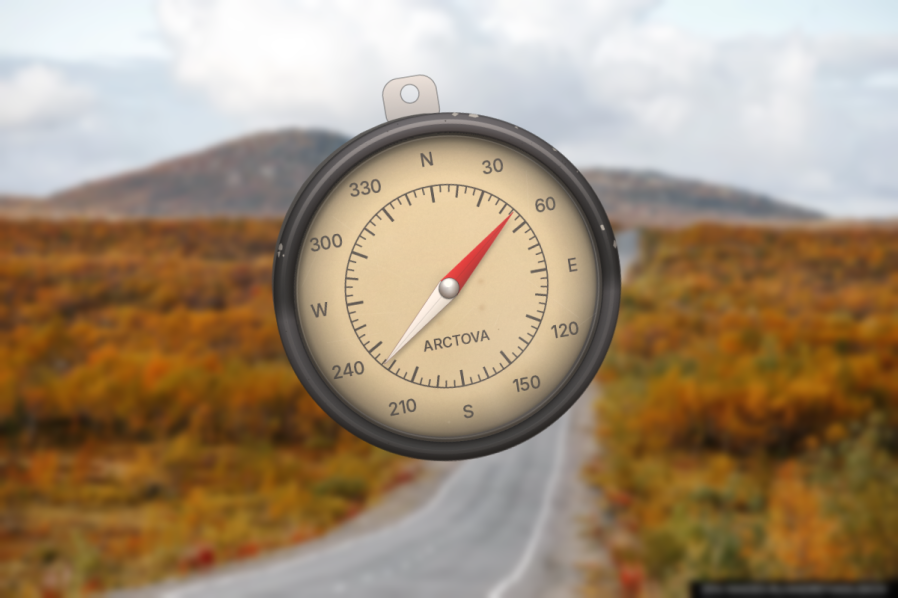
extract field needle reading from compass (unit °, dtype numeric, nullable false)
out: 50 °
